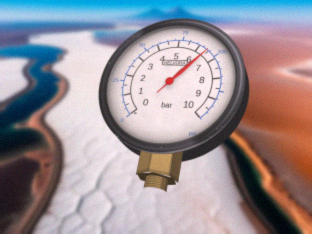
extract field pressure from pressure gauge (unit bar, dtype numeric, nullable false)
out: 6.5 bar
